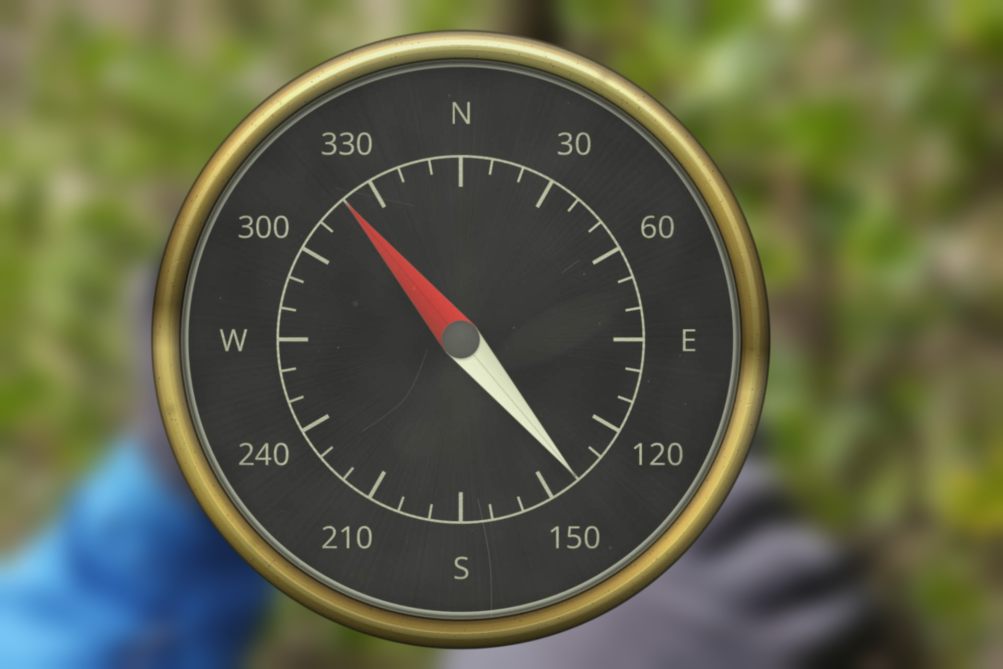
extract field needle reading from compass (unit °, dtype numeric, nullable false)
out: 320 °
